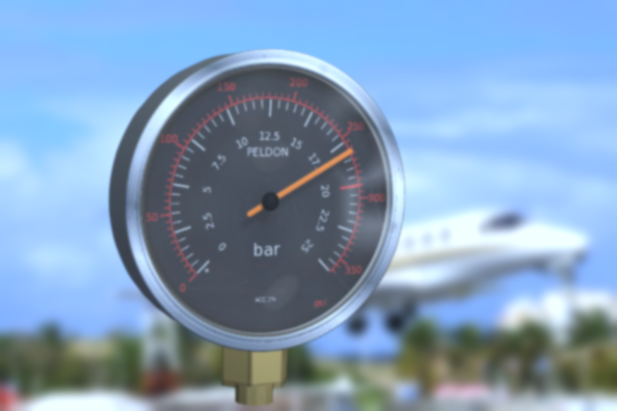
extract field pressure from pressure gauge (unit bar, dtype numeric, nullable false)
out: 18 bar
